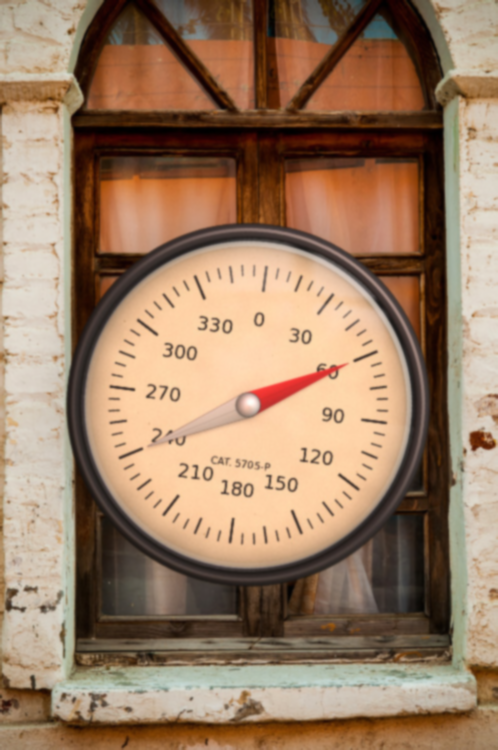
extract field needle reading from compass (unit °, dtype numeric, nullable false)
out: 60 °
